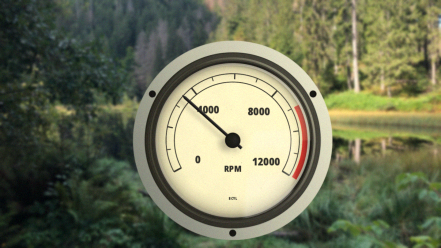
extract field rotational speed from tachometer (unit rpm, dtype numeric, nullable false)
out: 3500 rpm
